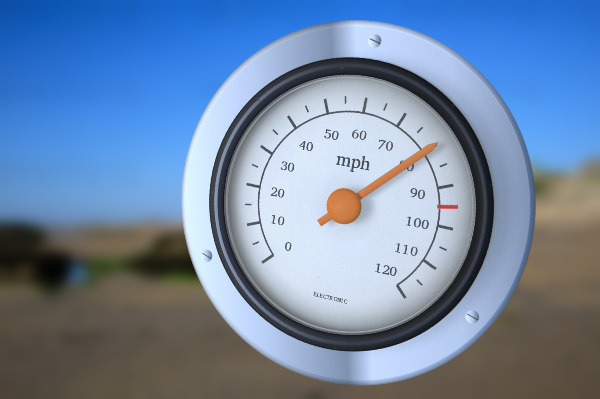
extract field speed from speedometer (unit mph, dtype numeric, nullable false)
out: 80 mph
